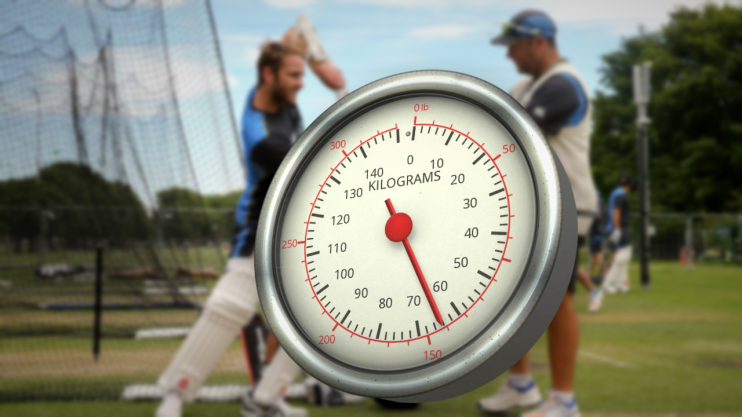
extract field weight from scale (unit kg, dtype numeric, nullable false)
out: 64 kg
